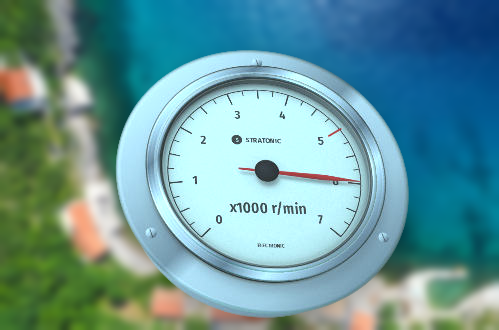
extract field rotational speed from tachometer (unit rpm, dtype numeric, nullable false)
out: 6000 rpm
